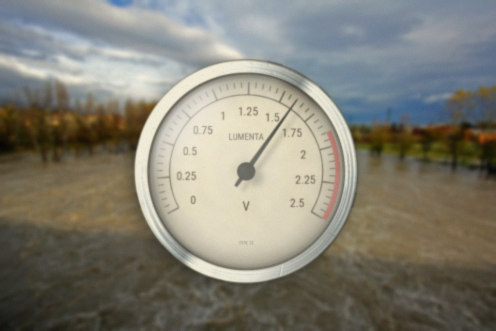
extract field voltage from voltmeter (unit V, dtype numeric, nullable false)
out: 1.6 V
